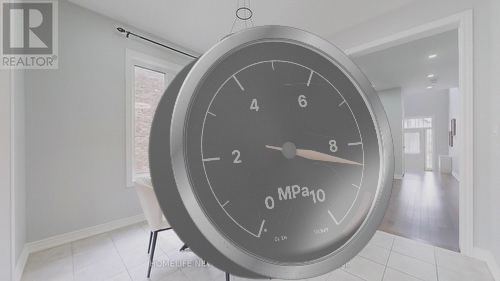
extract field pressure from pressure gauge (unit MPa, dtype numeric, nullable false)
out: 8.5 MPa
